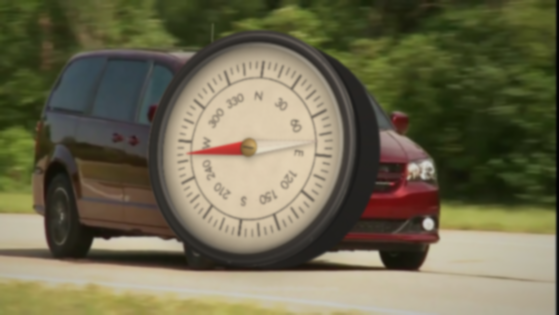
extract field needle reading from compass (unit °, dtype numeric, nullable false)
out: 260 °
